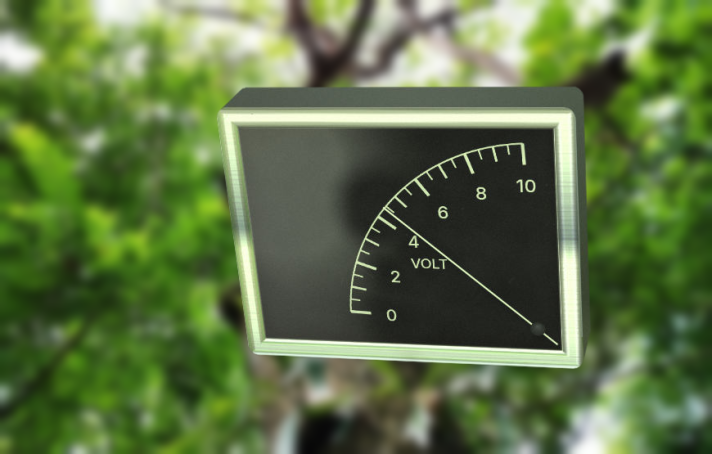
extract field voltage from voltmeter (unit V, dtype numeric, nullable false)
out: 4.5 V
